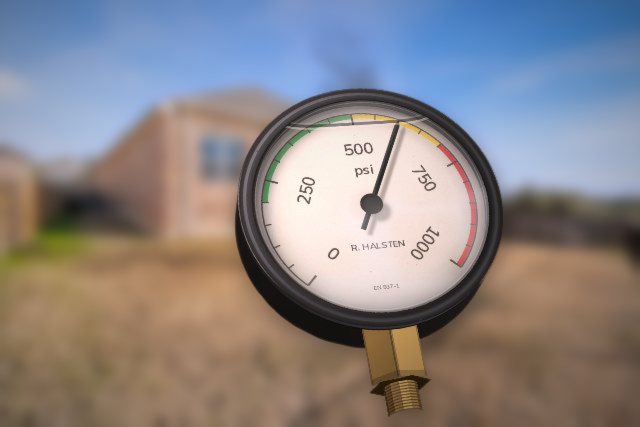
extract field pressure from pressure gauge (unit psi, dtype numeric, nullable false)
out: 600 psi
